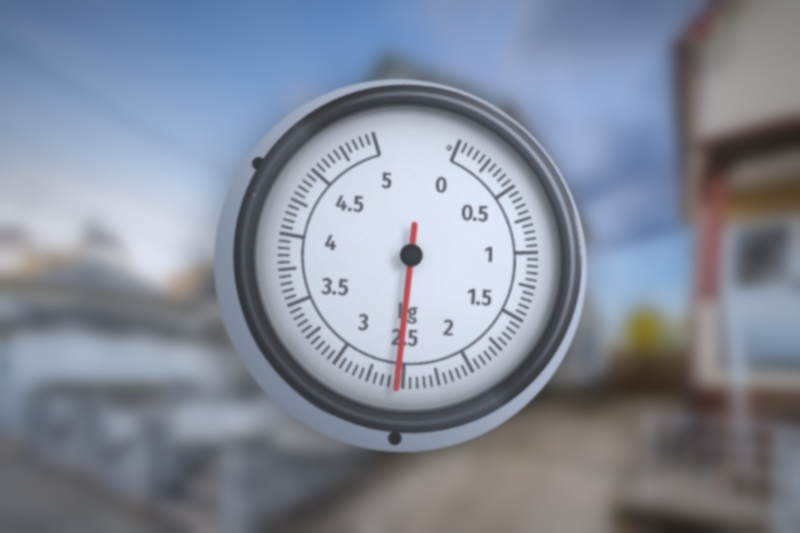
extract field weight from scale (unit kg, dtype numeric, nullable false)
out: 2.55 kg
